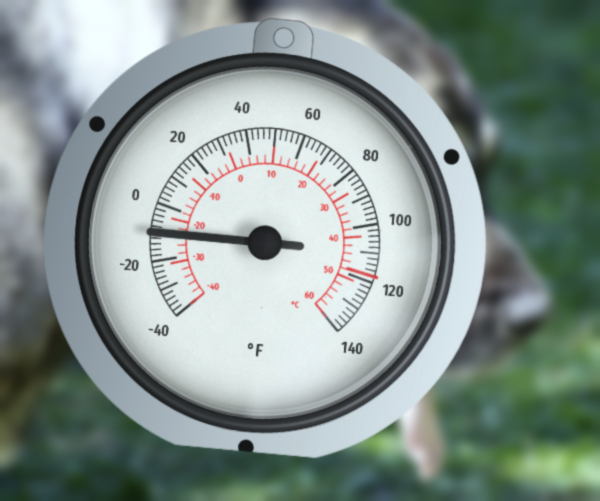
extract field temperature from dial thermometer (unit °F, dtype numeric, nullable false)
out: -10 °F
